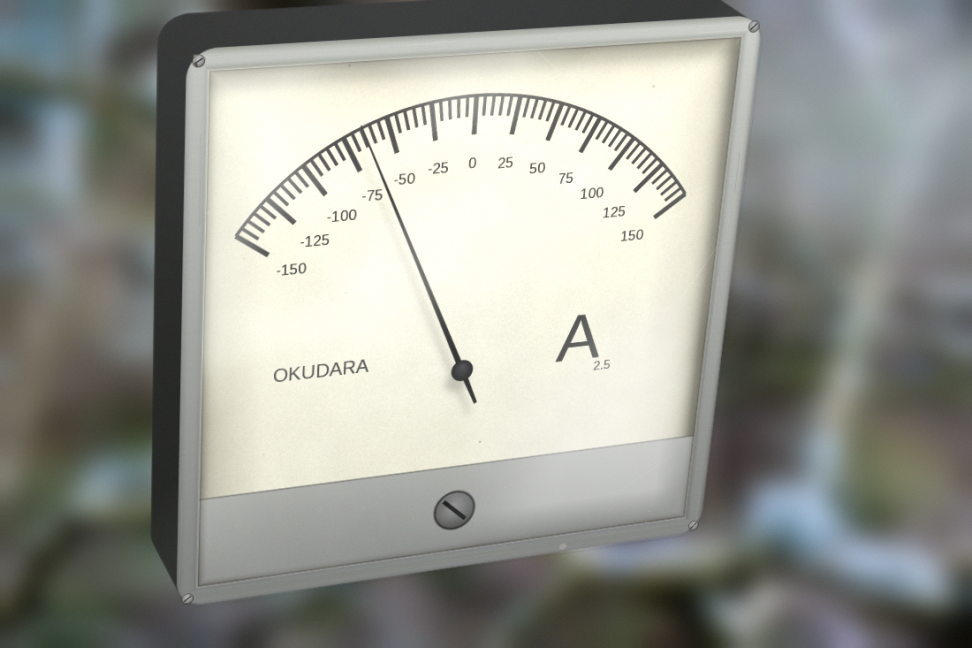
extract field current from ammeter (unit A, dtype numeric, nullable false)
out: -65 A
